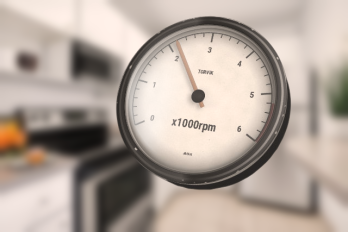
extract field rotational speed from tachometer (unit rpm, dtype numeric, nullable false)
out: 2200 rpm
